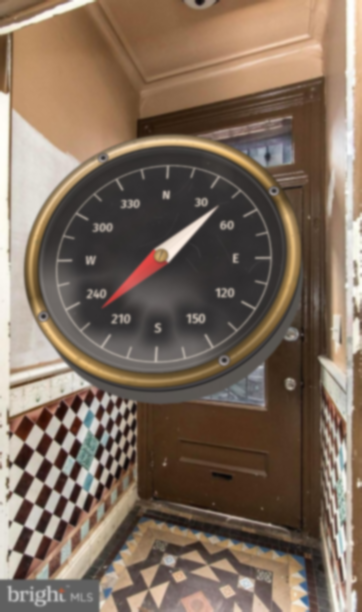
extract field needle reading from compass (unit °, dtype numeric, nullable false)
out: 225 °
